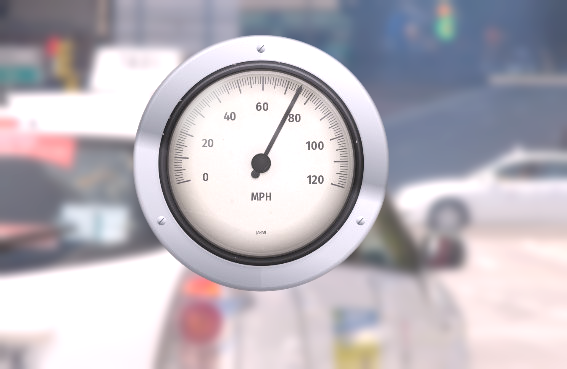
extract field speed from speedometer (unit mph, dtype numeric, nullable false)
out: 75 mph
